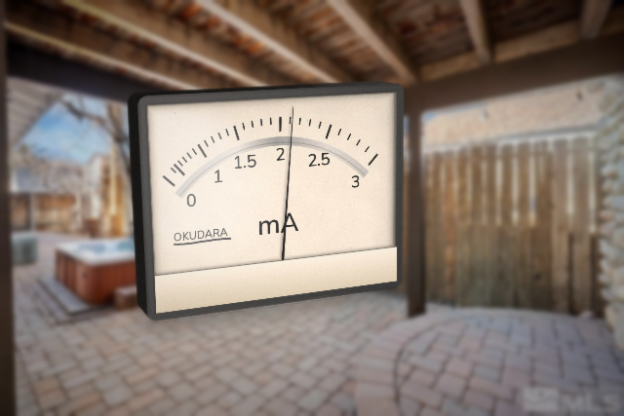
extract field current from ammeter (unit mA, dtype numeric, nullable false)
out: 2.1 mA
